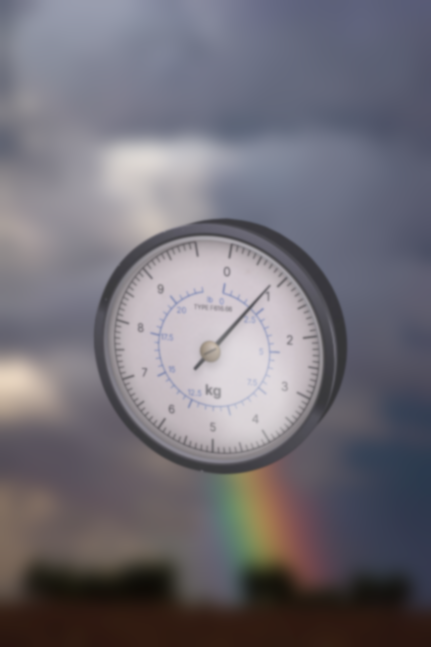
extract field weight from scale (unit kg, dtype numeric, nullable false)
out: 0.9 kg
